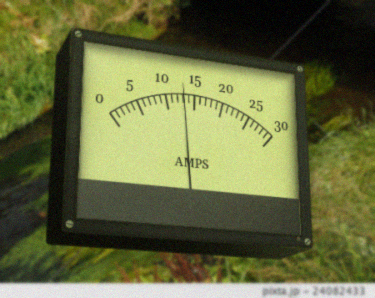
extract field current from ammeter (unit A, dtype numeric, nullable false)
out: 13 A
